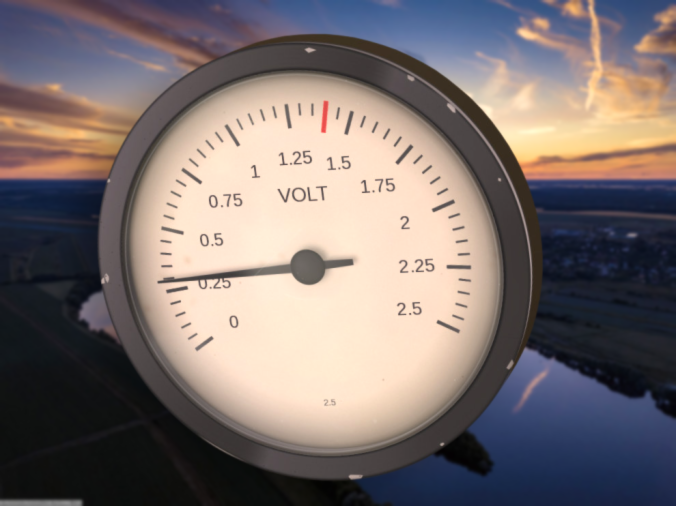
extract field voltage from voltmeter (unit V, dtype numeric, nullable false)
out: 0.3 V
